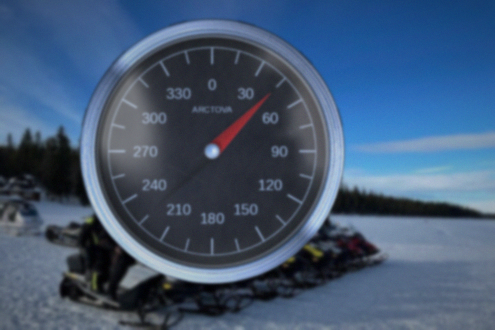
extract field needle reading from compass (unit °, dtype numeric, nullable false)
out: 45 °
